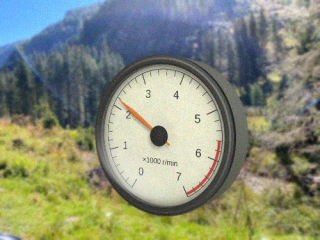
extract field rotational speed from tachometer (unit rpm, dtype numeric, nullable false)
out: 2200 rpm
